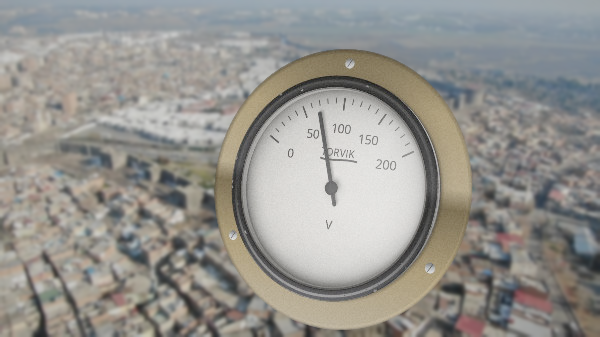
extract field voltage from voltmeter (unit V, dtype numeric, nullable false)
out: 70 V
